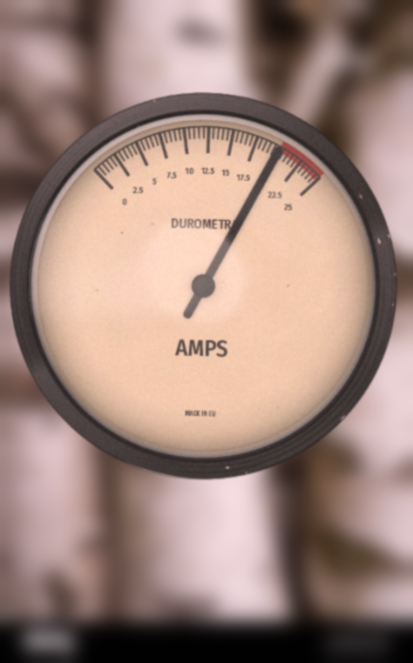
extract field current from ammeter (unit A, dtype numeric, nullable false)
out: 20 A
